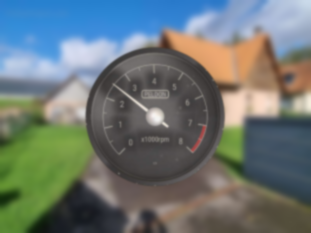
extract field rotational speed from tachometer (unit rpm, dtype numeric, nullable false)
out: 2500 rpm
